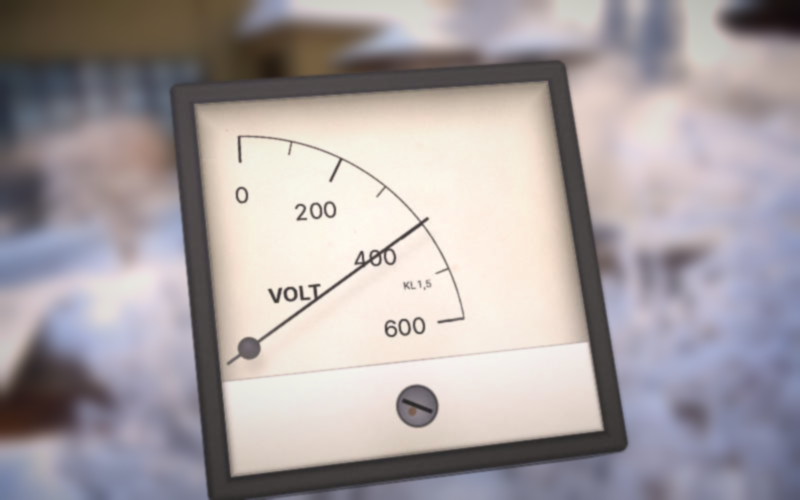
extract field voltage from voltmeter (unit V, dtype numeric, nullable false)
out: 400 V
